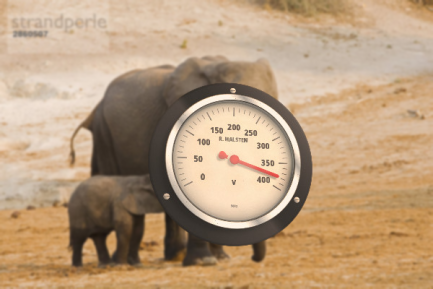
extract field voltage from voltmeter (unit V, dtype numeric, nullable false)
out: 380 V
